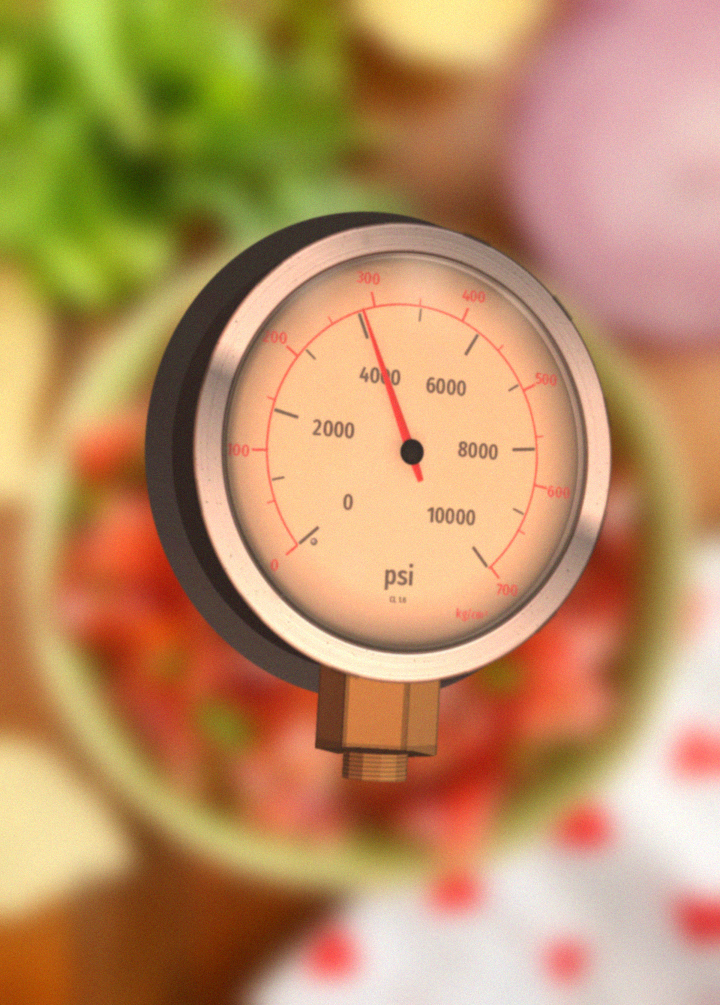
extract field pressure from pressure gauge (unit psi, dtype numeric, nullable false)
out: 4000 psi
